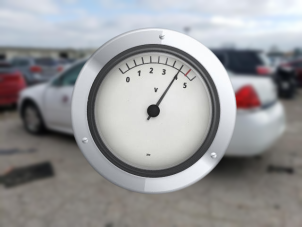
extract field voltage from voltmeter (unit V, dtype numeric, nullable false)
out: 4 V
